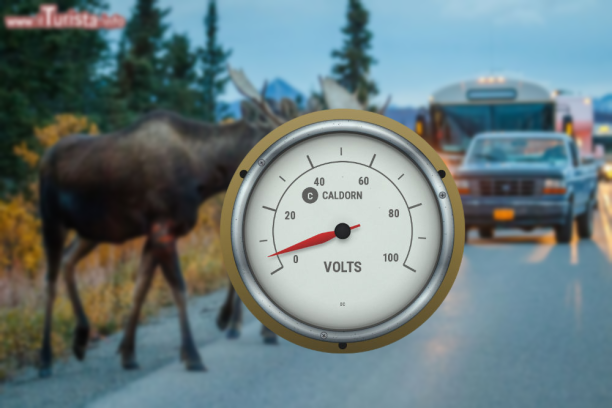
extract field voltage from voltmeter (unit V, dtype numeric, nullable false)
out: 5 V
